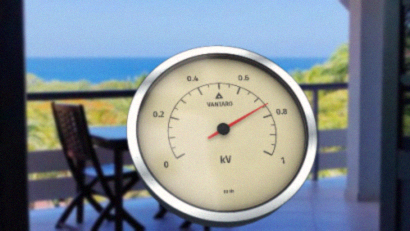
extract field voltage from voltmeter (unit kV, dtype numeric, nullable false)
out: 0.75 kV
